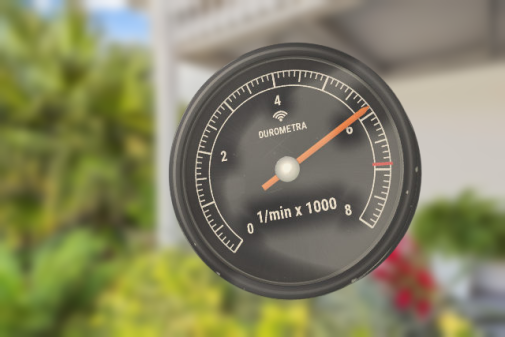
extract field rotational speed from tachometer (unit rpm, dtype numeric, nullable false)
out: 5900 rpm
